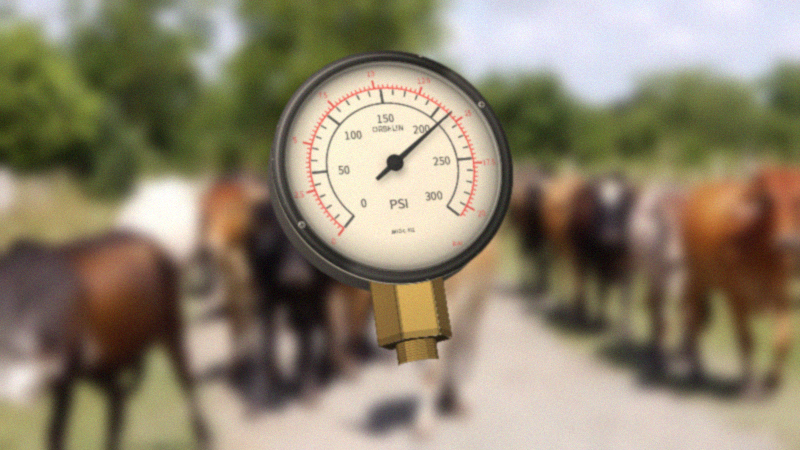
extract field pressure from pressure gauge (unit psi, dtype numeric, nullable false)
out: 210 psi
